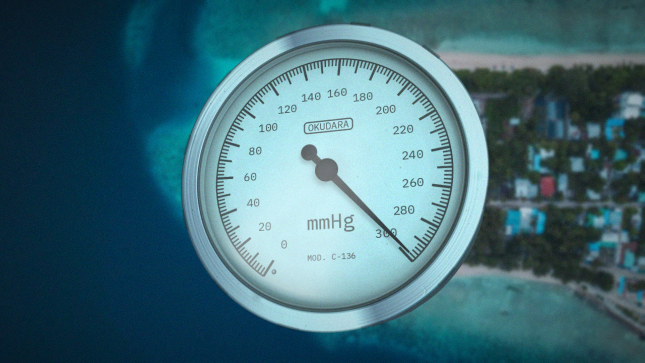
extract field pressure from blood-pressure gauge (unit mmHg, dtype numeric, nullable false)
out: 298 mmHg
